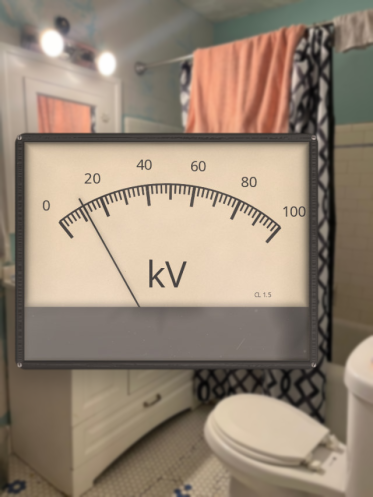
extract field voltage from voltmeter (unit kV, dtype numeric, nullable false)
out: 12 kV
